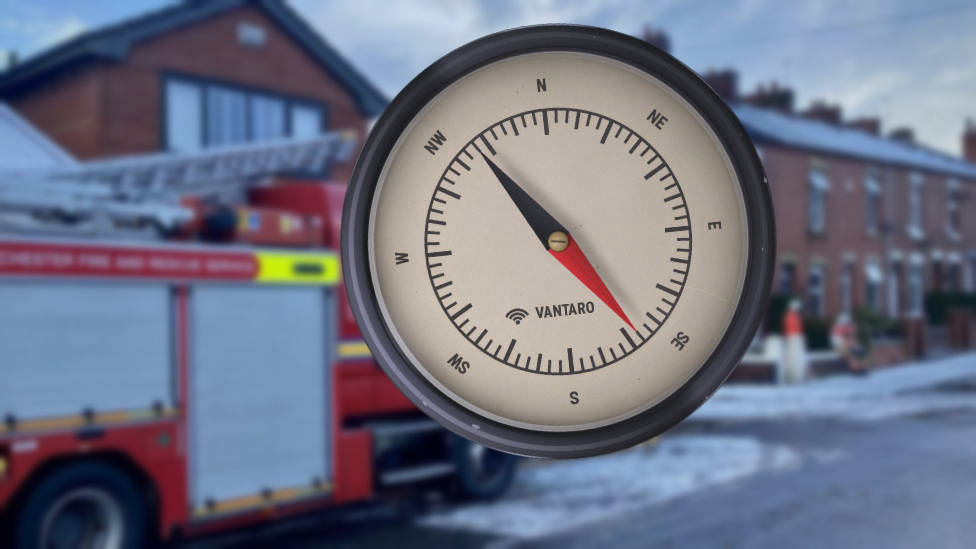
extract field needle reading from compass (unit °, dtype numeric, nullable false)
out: 145 °
